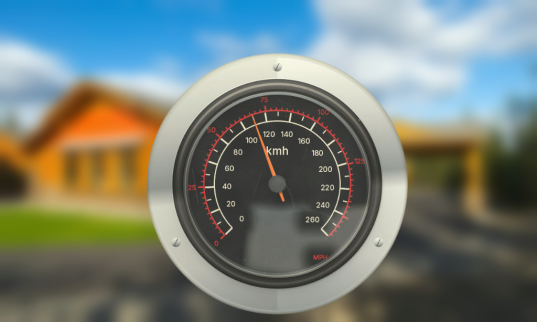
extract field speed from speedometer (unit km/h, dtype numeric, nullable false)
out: 110 km/h
